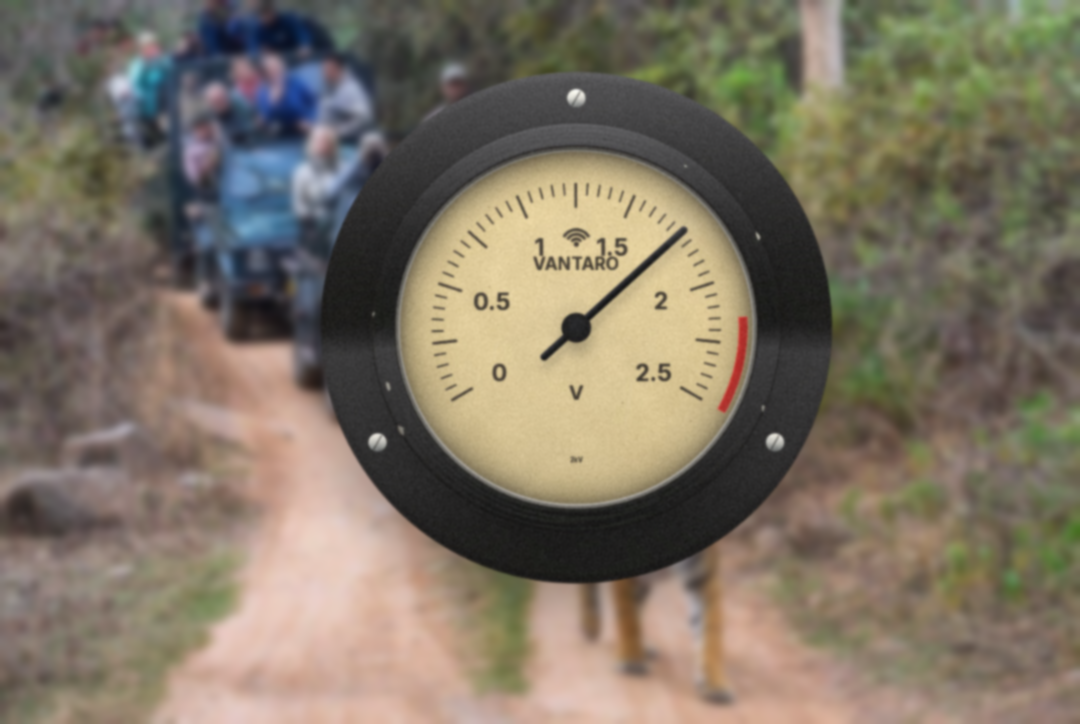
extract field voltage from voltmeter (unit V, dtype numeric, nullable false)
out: 1.75 V
